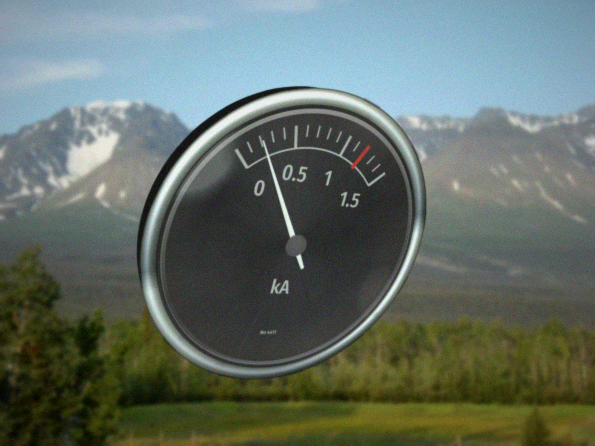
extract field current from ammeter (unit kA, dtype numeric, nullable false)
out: 0.2 kA
